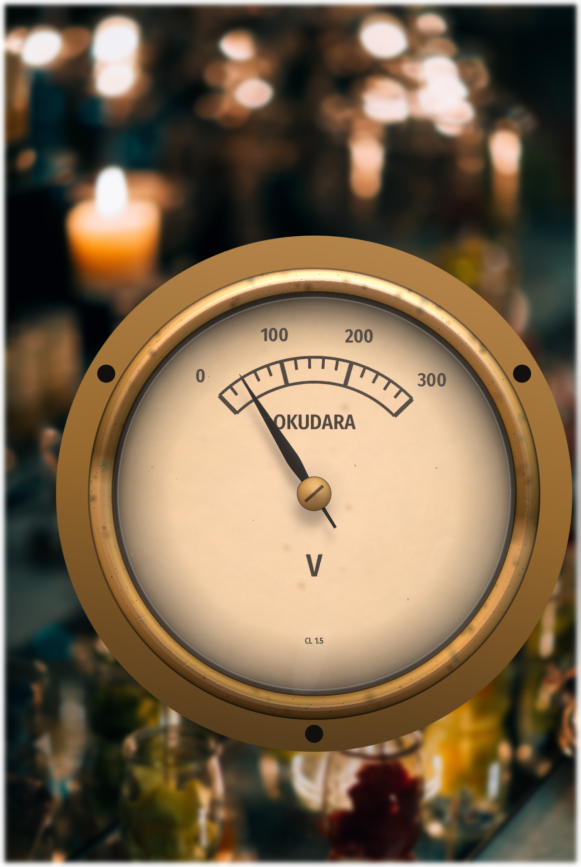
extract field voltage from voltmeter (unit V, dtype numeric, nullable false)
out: 40 V
